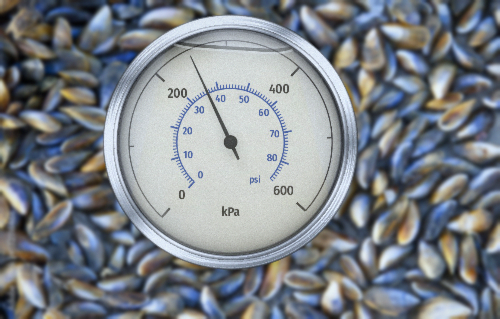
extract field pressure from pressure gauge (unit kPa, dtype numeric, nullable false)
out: 250 kPa
